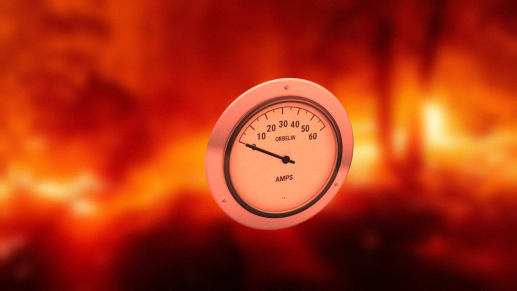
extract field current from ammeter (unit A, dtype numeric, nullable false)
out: 0 A
